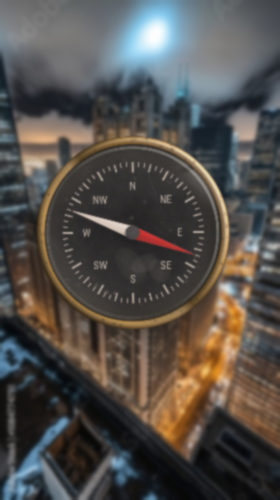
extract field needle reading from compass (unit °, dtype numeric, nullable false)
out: 110 °
